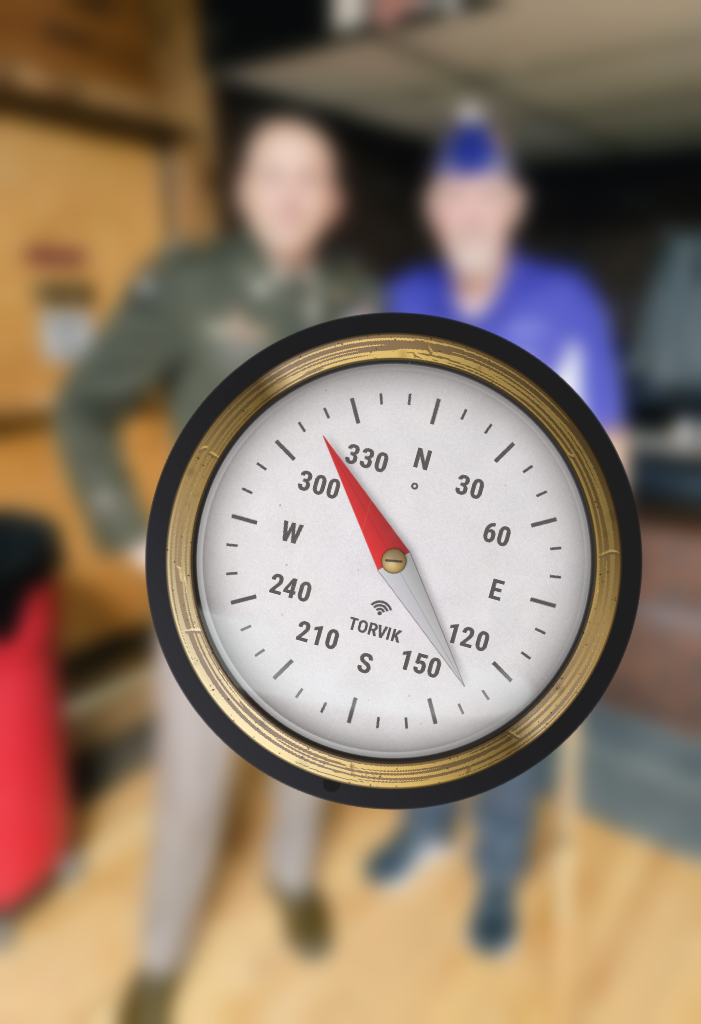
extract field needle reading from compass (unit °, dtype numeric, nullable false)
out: 315 °
